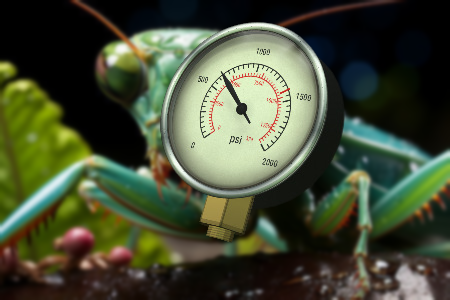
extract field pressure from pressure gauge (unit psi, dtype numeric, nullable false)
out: 650 psi
